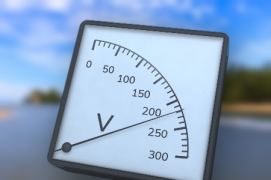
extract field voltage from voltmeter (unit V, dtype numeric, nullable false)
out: 220 V
